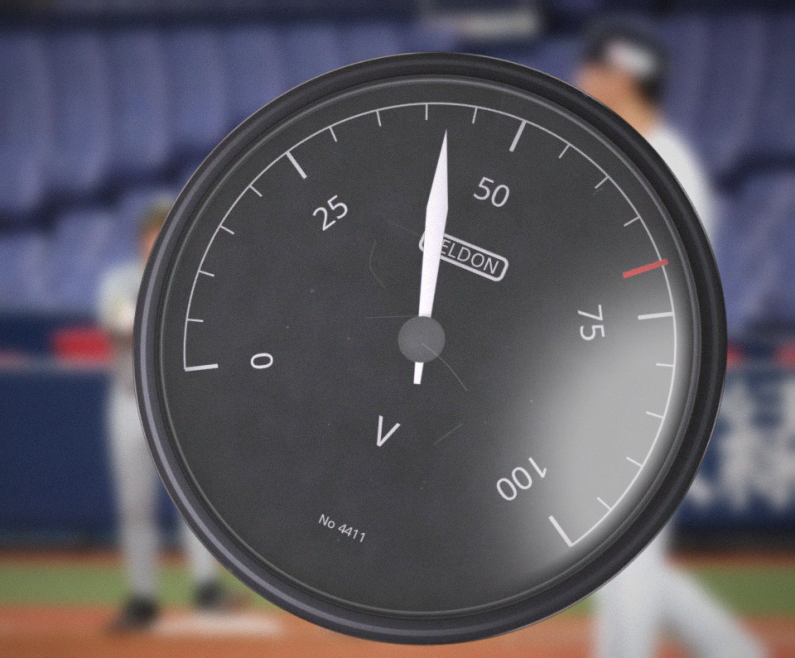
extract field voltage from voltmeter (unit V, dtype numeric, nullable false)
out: 42.5 V
